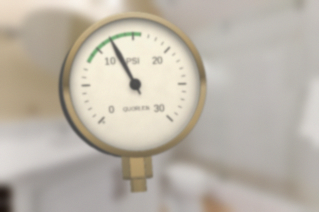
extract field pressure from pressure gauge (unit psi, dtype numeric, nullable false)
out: 12 psi
